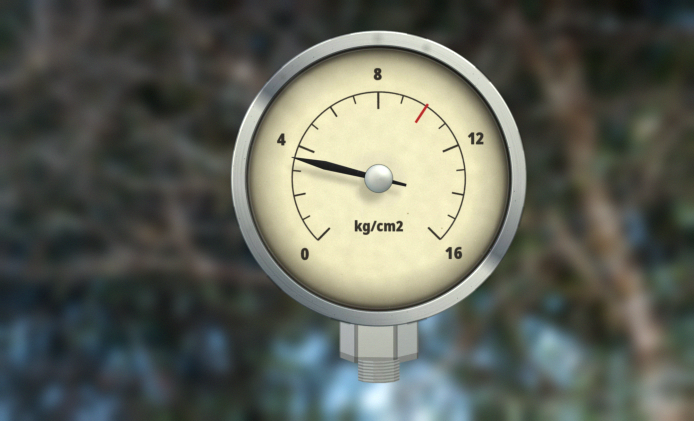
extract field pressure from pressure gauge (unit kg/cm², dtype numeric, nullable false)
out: 3.5 kg/cm²
